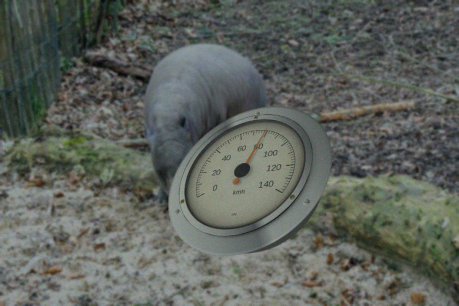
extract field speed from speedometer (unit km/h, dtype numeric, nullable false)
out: 80 km/h
